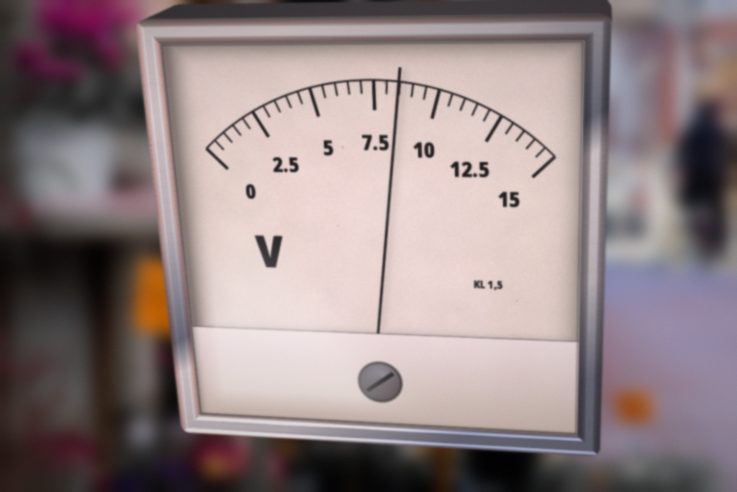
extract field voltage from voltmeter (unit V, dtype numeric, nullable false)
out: 8.5 V
